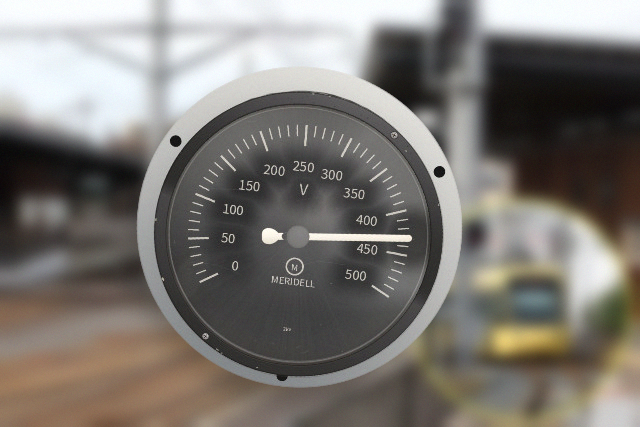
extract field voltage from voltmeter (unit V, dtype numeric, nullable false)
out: 430 V
